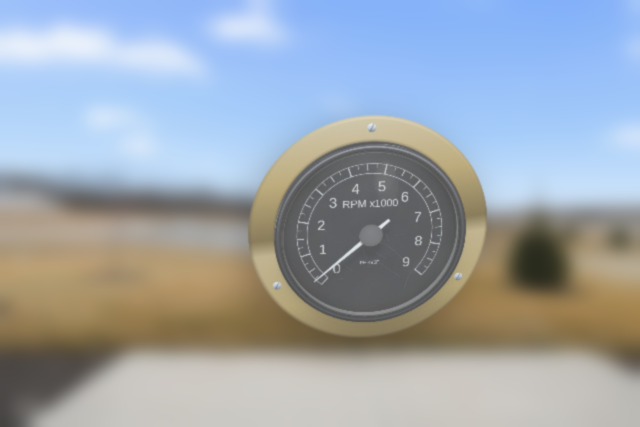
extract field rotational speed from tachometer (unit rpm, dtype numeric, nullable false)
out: 250 rpm
